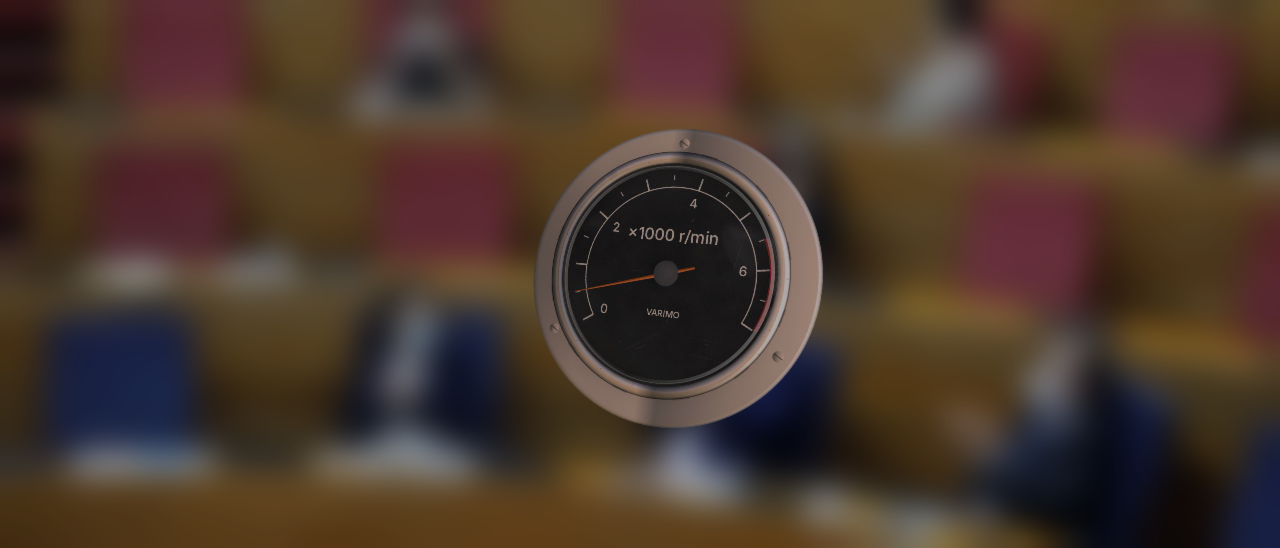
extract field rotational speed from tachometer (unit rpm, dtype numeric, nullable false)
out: 500 rpm
